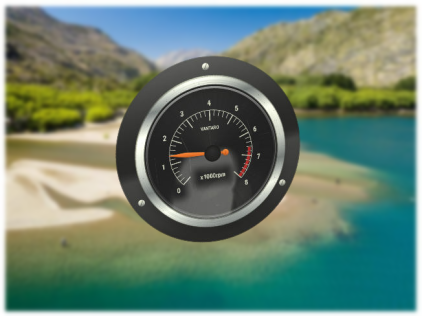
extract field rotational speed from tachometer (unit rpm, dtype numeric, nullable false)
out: 1400 rpm
